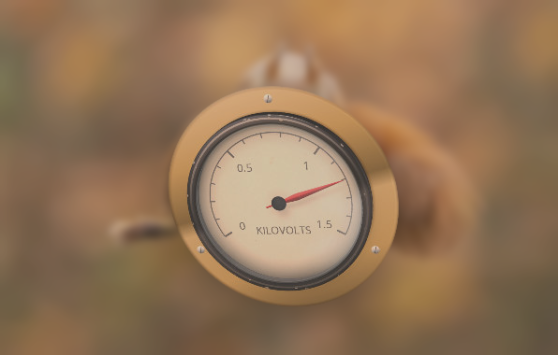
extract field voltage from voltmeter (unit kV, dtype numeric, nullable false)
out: 1.2 kV
